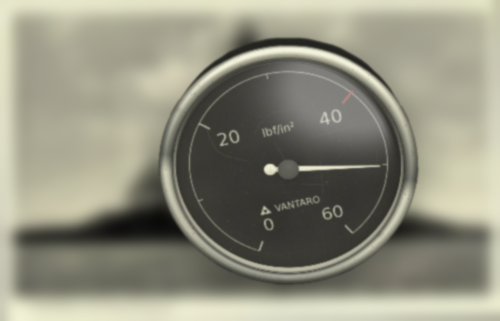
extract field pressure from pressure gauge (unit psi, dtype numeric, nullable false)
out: 50 psi
